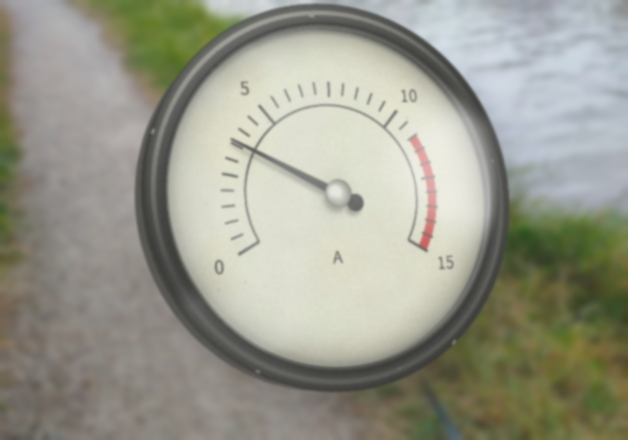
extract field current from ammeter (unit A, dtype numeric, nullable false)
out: 3.5 A
